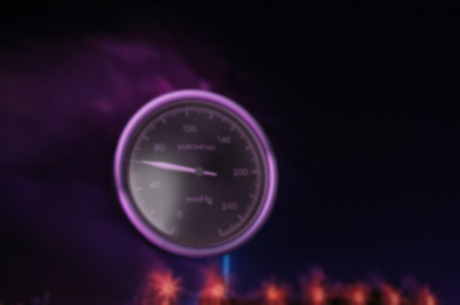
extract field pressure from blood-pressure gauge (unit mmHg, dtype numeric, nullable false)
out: 60 mmHg
